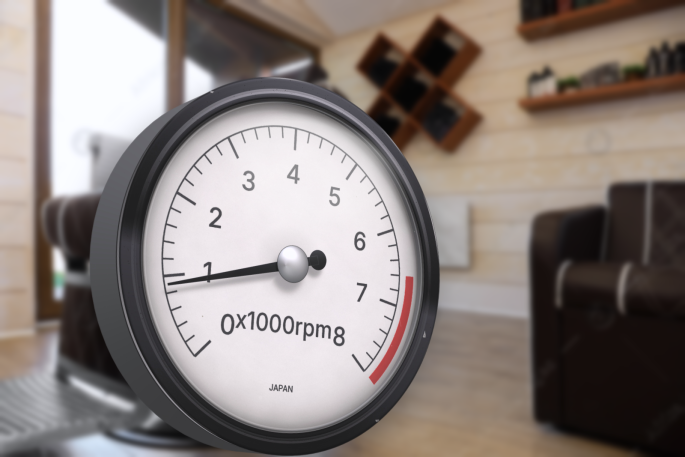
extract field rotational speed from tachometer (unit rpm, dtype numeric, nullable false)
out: 900 rpm
